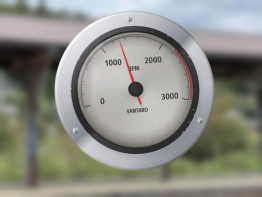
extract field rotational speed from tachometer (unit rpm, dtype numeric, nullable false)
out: 1300 rpm
